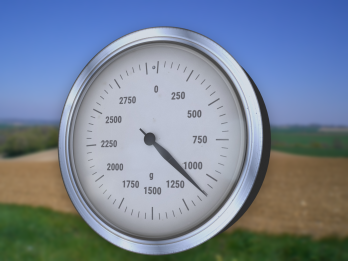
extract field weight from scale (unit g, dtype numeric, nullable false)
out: 1100 g
